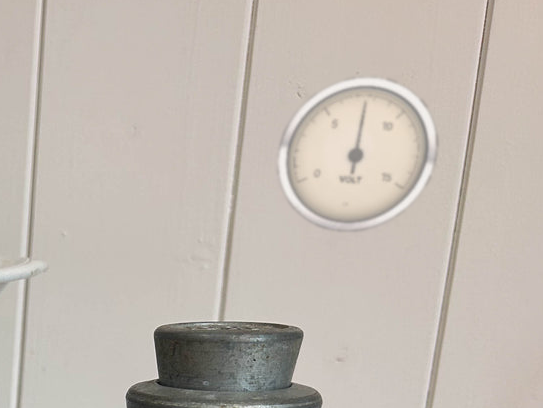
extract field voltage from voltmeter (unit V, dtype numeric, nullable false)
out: 7.5 V
